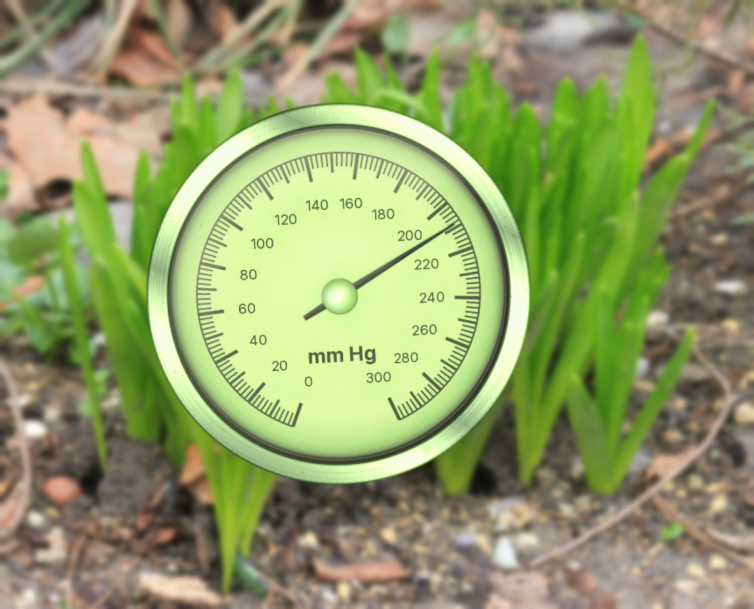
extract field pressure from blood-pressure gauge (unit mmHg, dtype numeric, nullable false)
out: 208 mmHg
